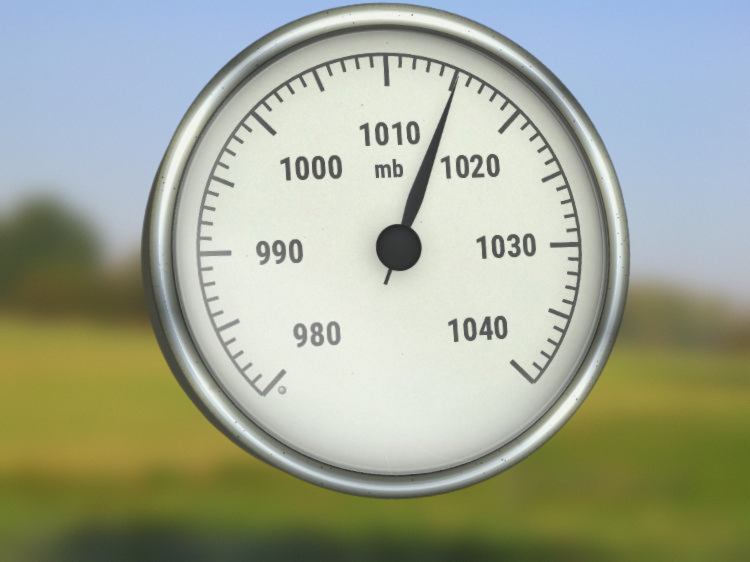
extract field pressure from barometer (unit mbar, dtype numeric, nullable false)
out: 1015 mbar
